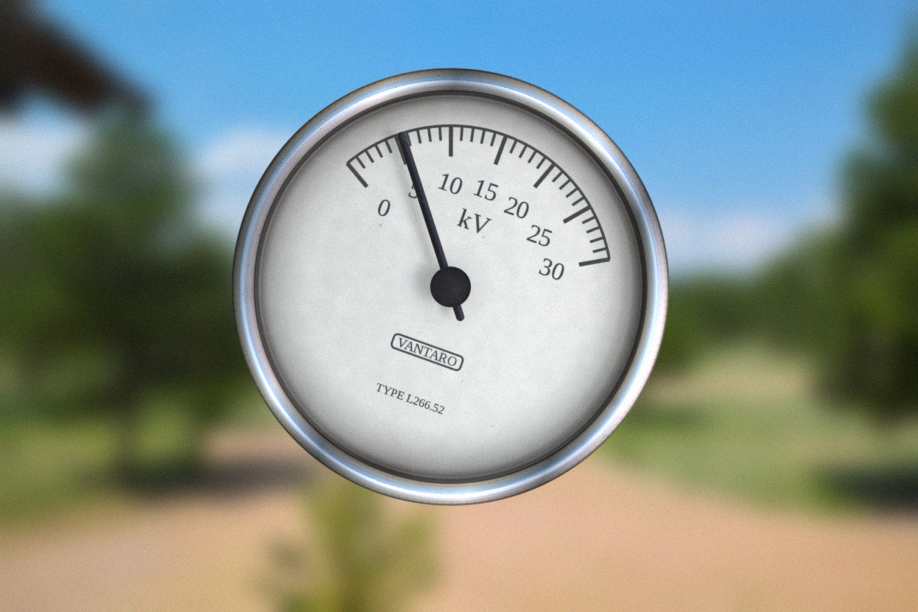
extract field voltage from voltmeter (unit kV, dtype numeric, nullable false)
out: 5.5 kV
